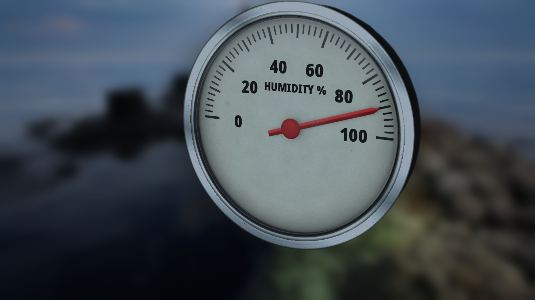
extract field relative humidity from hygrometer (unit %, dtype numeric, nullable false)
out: 90 %
